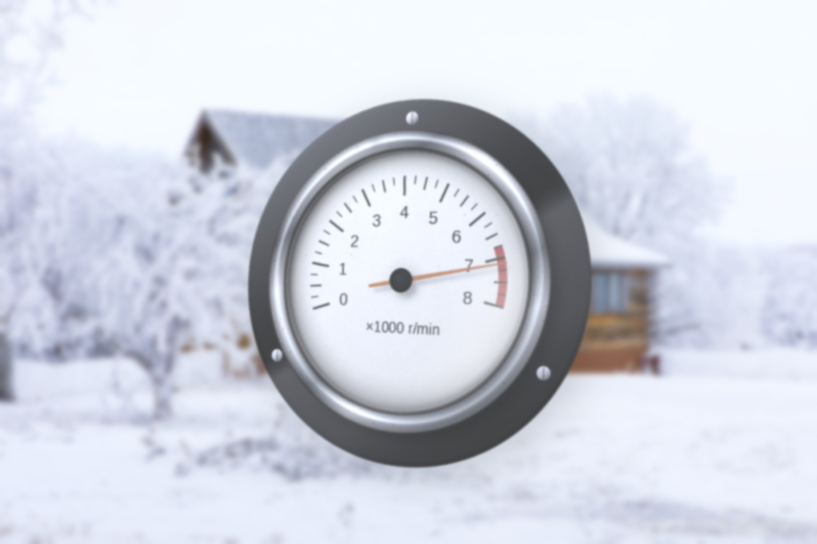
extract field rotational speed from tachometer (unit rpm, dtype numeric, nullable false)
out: 7125 rpm
